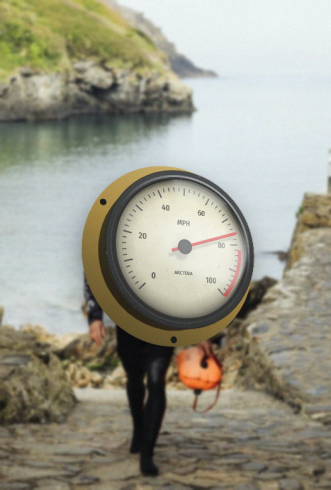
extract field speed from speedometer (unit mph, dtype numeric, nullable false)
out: 76 mph
